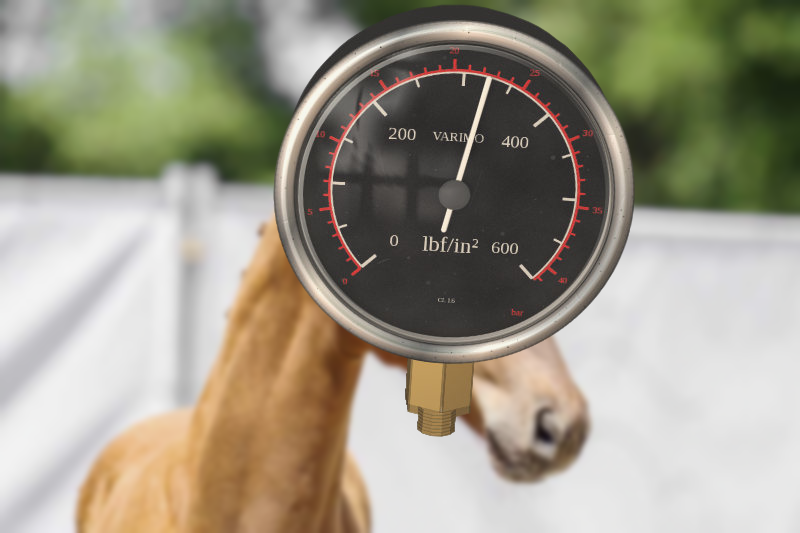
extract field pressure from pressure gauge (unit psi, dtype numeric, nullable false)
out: 325 psi
